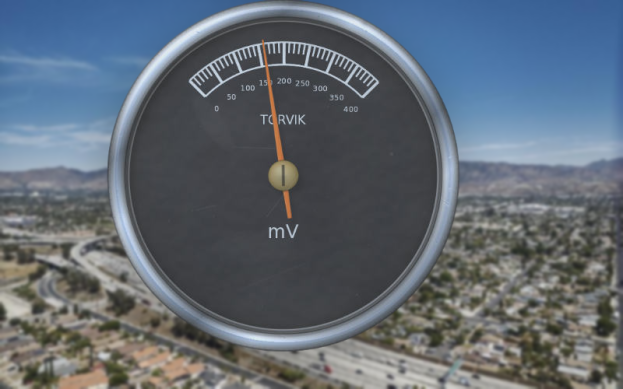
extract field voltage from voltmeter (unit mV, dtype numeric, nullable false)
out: 160 mV
